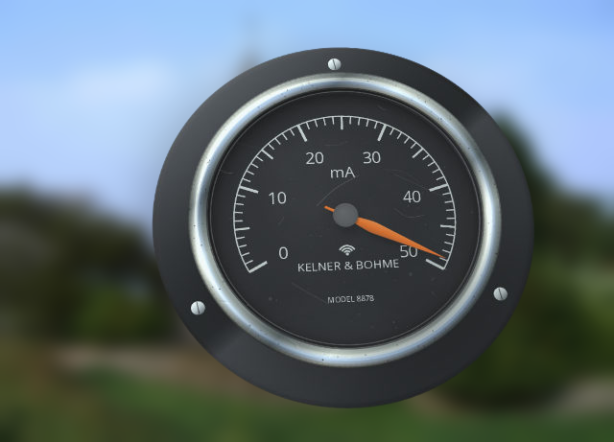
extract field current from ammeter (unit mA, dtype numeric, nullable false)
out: 49 mA
